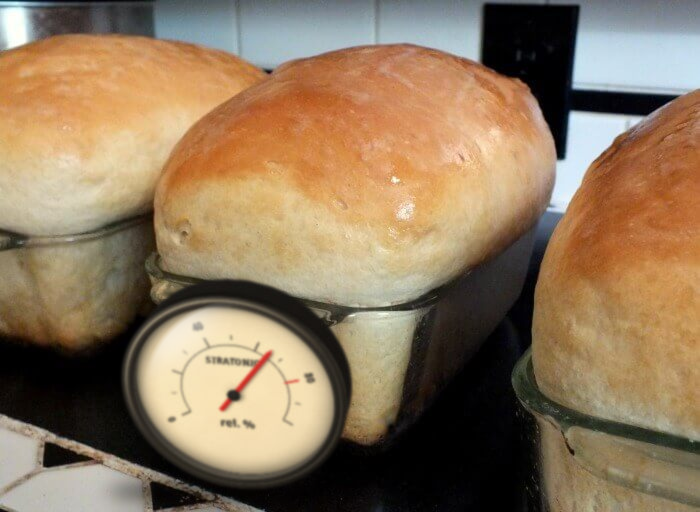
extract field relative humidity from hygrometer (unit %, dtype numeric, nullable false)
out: 65 %
